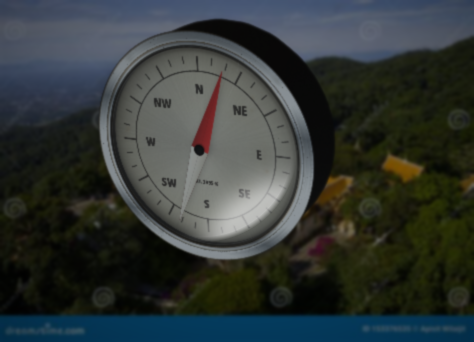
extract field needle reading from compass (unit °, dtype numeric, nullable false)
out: 20 °
